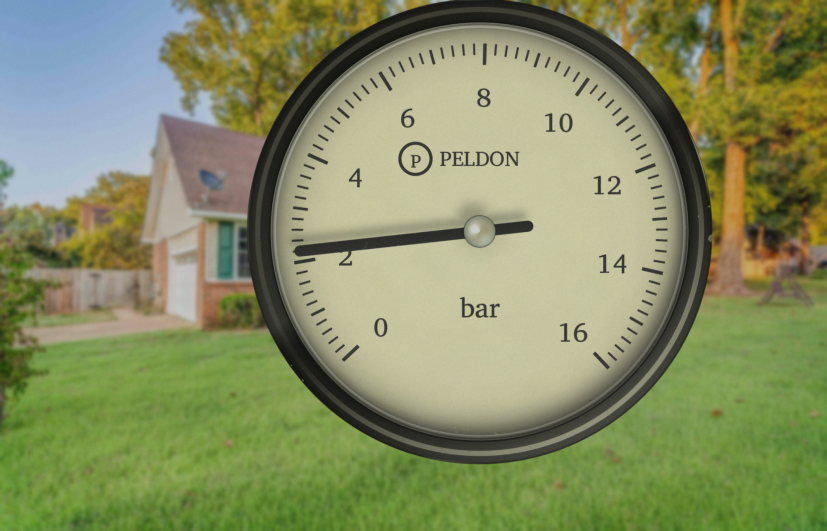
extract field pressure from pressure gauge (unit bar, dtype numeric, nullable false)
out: 2.2 bar
